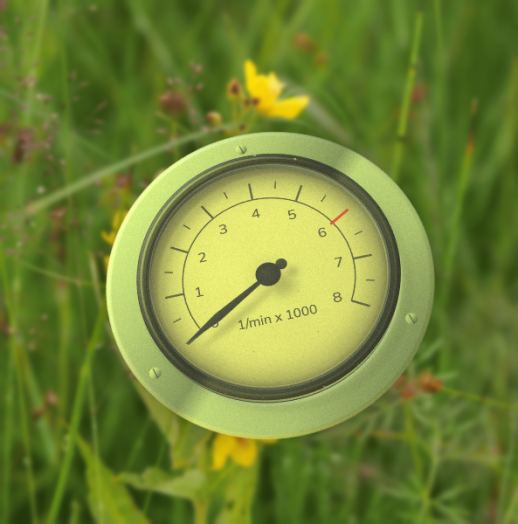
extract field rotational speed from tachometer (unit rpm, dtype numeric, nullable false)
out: 0 rpm
